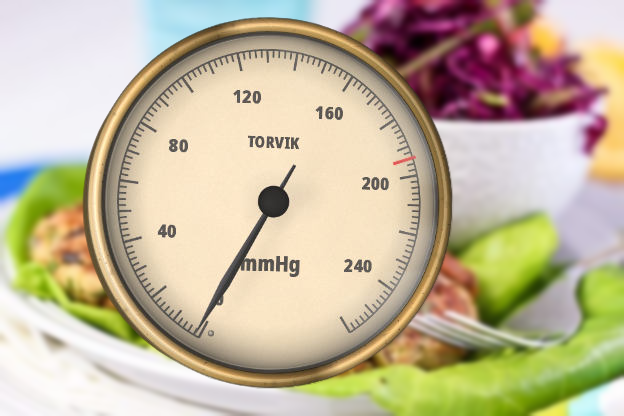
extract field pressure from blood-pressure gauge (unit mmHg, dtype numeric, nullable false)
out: 2 mmHg
